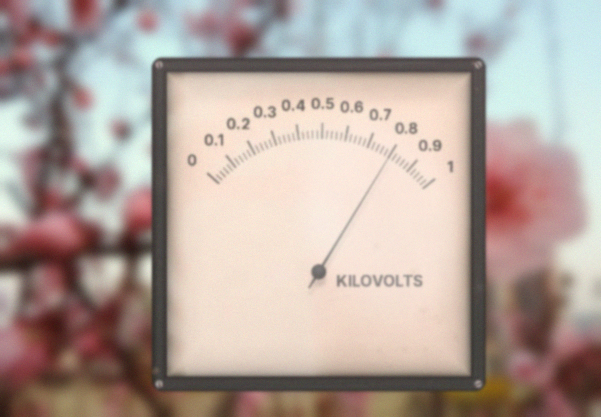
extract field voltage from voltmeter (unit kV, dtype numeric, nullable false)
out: 0.8 kV
